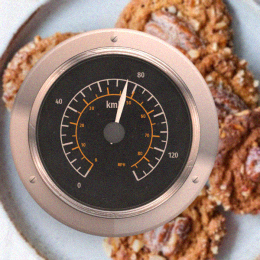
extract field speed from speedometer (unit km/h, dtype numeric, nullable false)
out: 75 km/h
